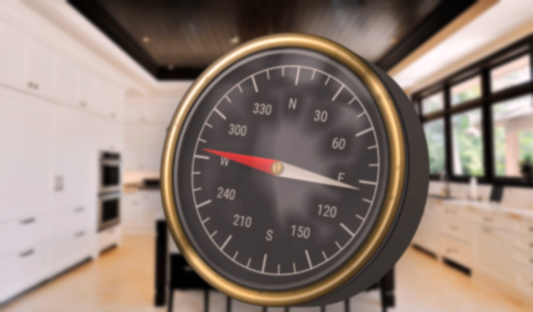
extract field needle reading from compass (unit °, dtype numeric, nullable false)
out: 275 °
